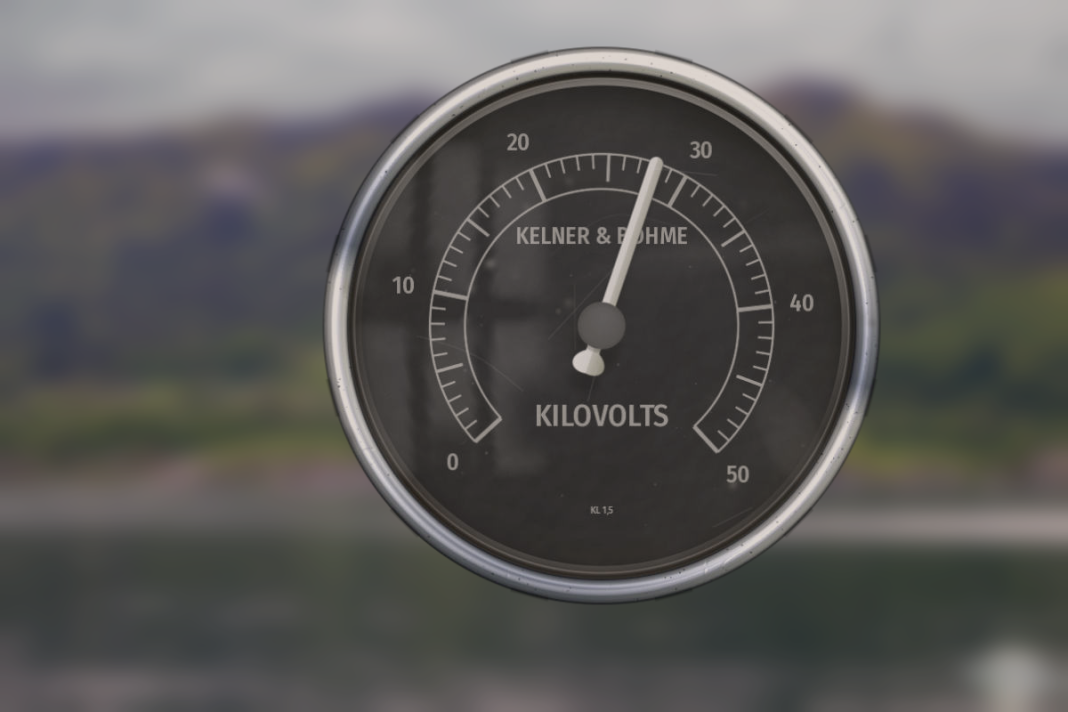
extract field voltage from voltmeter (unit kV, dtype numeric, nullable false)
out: 28 kV
